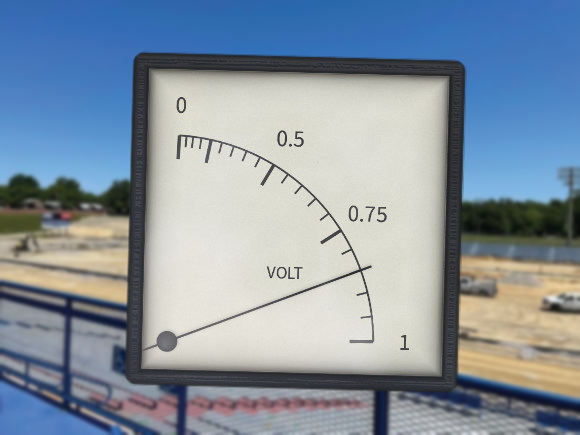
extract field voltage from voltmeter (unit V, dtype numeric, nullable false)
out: 0.85 V
